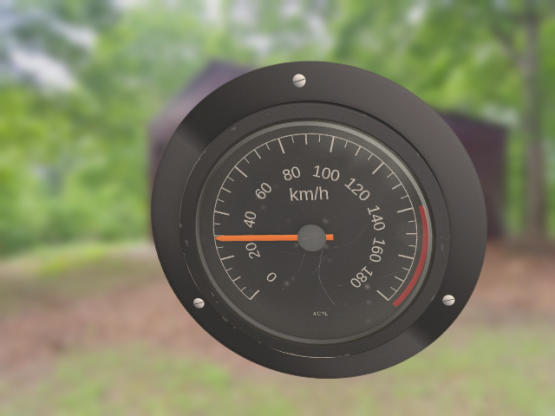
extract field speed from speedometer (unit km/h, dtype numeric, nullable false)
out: 30 km/h
